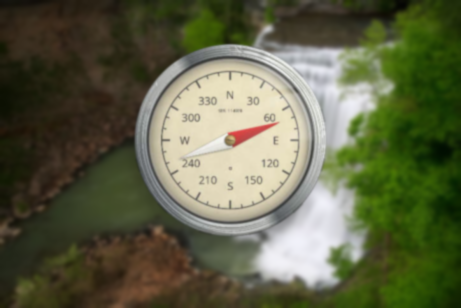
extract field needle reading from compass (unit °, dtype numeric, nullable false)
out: 70 °
